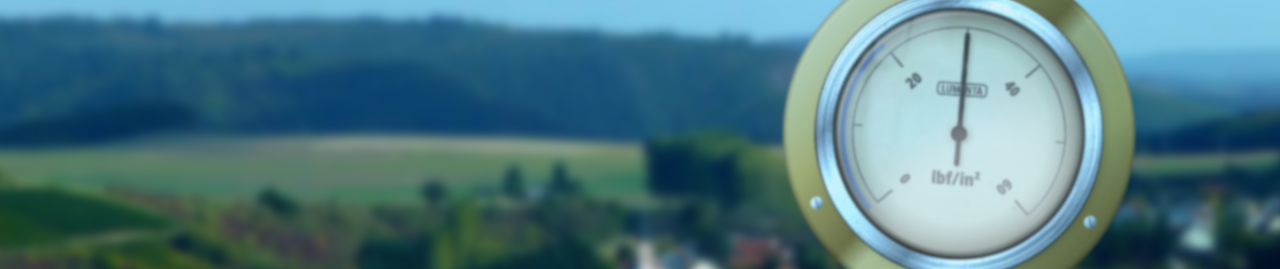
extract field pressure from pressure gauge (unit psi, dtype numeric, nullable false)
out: 30 psi
